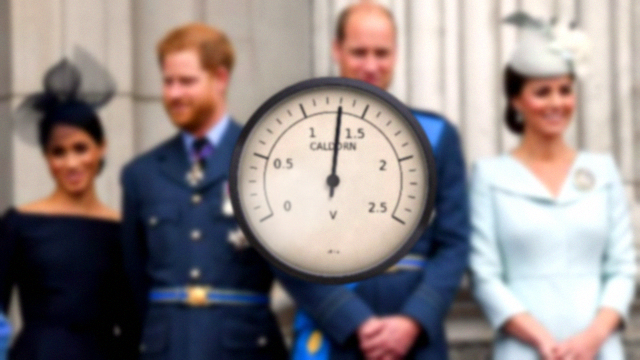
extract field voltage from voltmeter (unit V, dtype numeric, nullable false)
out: 1.3 V
